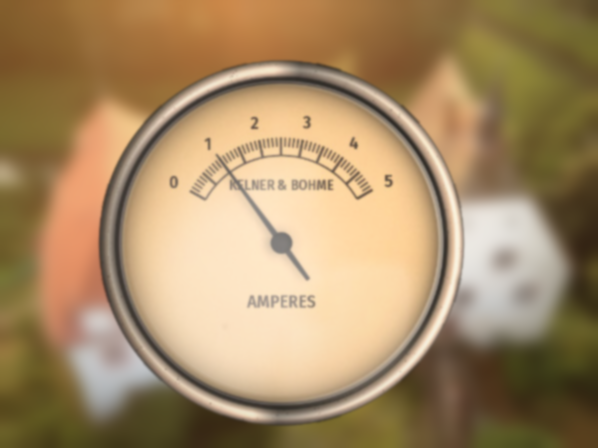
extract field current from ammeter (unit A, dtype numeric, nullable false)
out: 1 A
